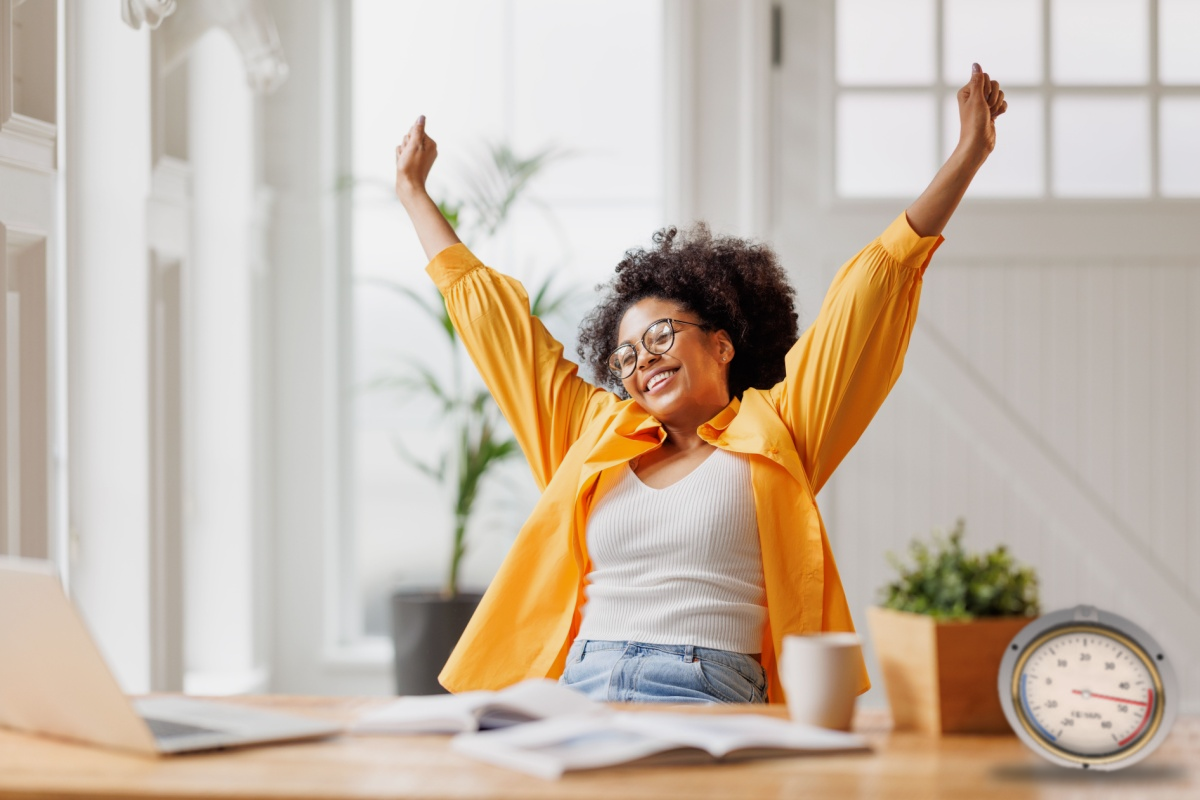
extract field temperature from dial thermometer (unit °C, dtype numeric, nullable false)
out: 46 °C
